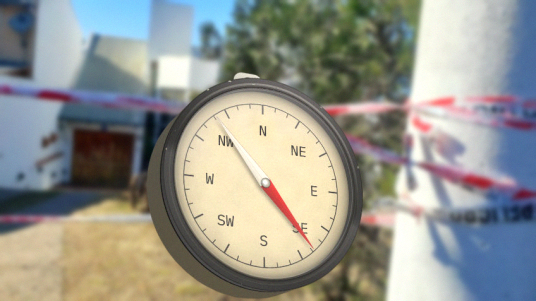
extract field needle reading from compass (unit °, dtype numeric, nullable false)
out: 140 °
